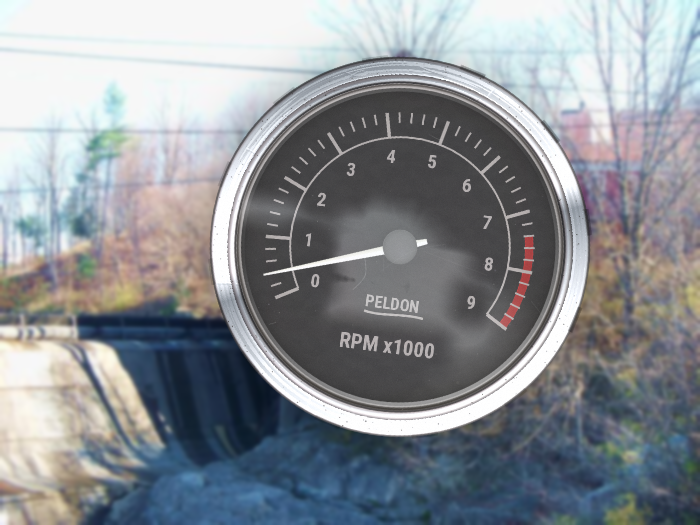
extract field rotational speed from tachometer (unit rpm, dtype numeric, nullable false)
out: 400 rpm
